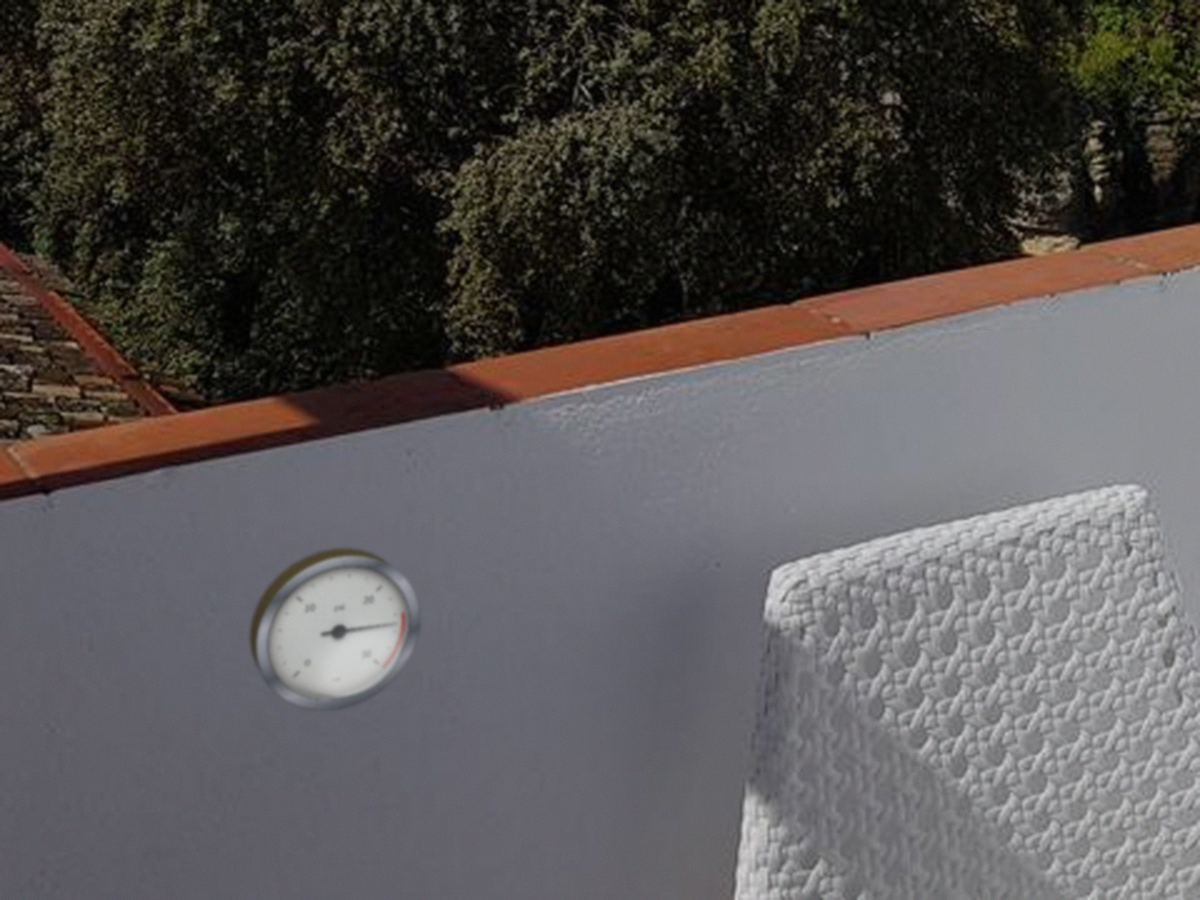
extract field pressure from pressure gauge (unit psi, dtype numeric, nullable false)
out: 25 psi
